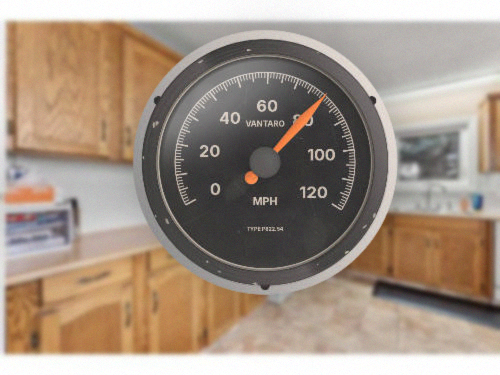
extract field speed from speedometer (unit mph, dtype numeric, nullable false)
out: 80 mph
